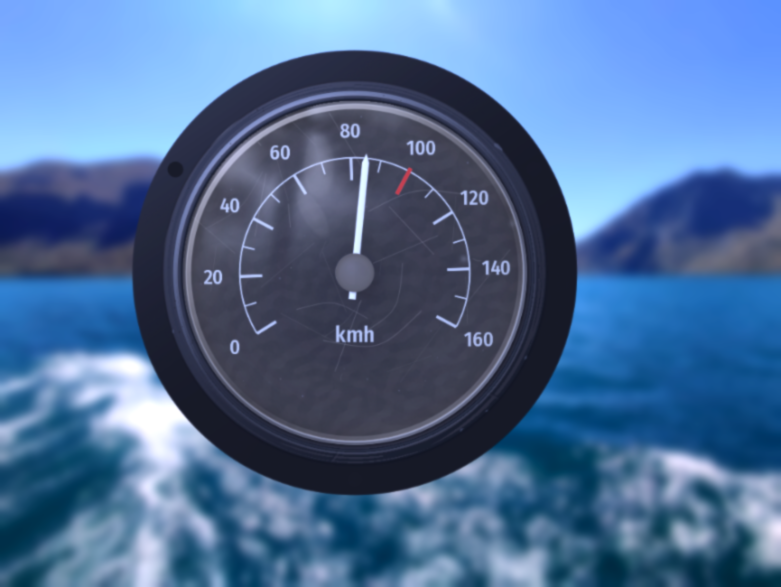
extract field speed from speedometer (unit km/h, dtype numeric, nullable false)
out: 85 km/h
